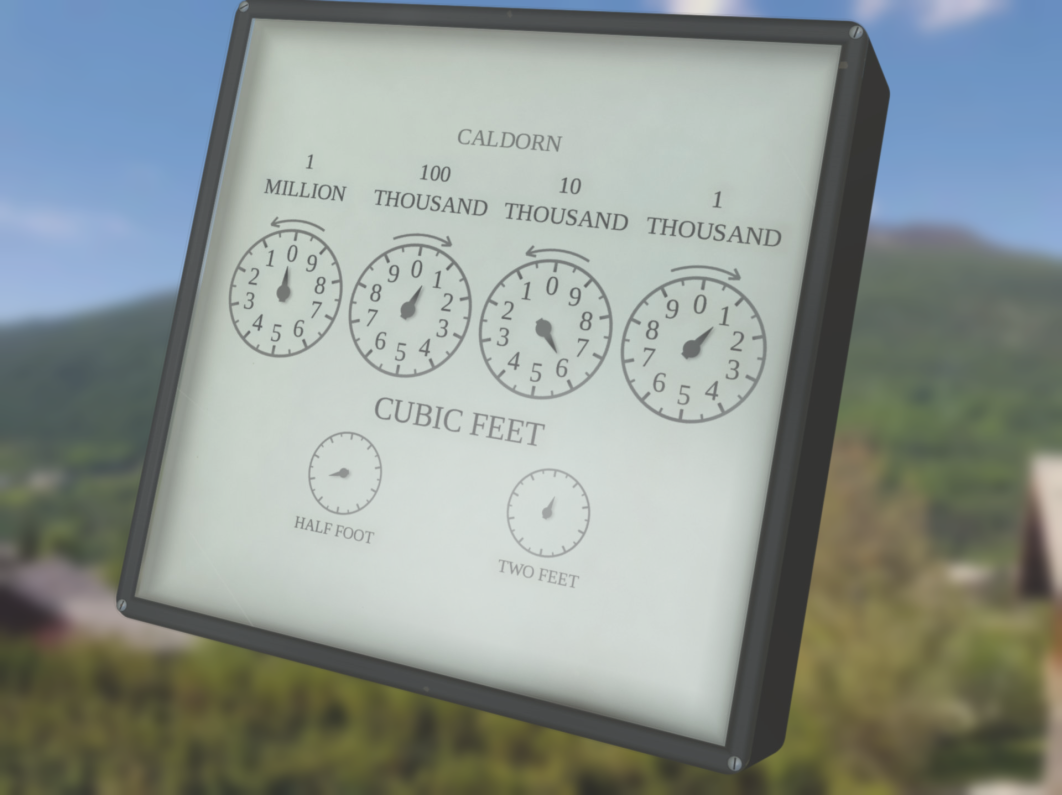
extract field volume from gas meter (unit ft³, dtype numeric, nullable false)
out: 6100 ft³
